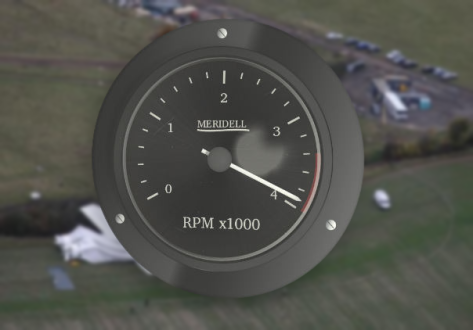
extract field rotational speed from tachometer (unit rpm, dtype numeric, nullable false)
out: 3900 rpm
